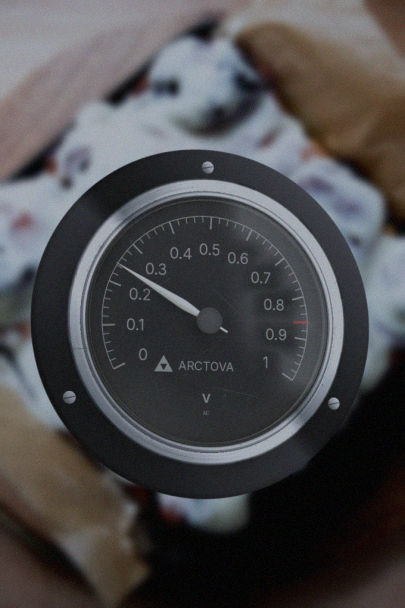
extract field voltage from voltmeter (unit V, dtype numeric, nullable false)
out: 0.24 V
